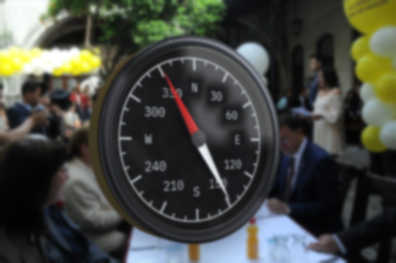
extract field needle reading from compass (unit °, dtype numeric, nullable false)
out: 330 °
